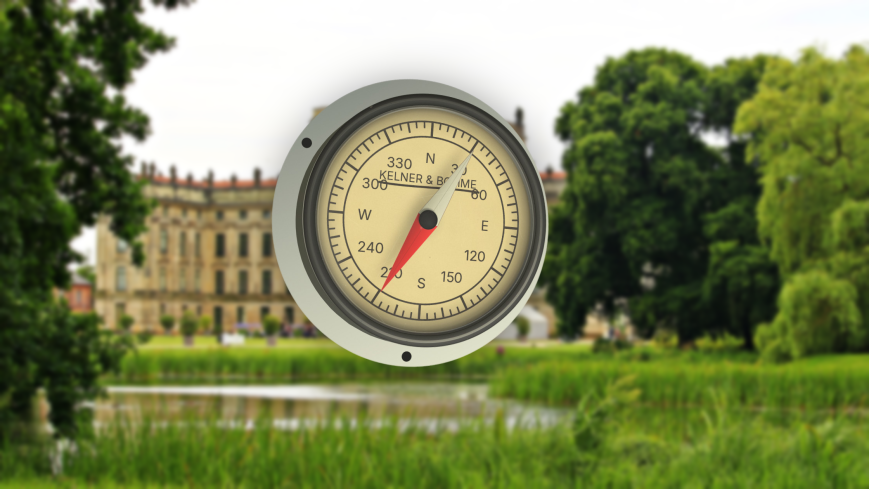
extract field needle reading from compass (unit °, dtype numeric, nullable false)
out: 210 °
